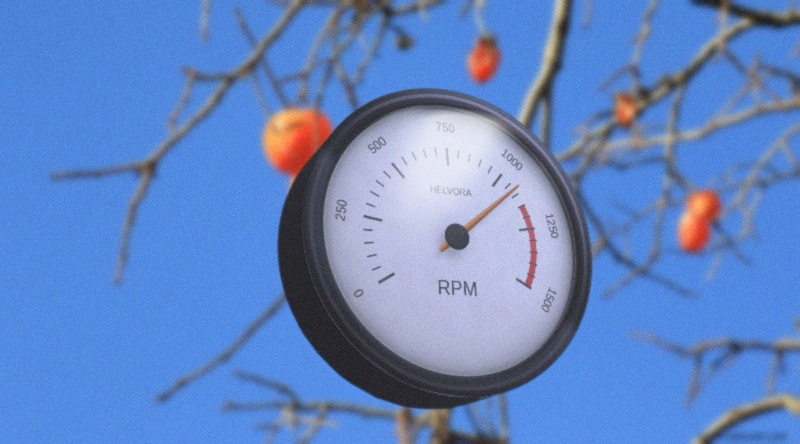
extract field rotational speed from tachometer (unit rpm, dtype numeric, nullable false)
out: 1075 rpm
